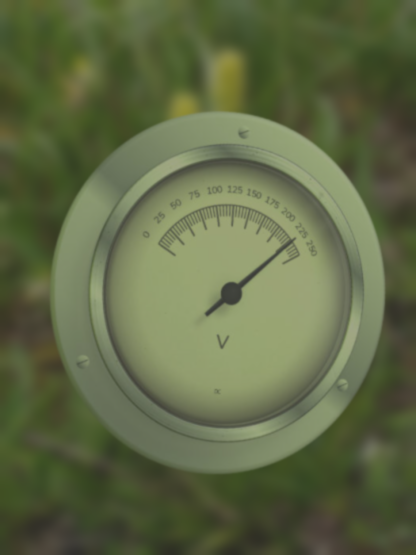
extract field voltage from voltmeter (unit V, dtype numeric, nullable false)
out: 225 V
